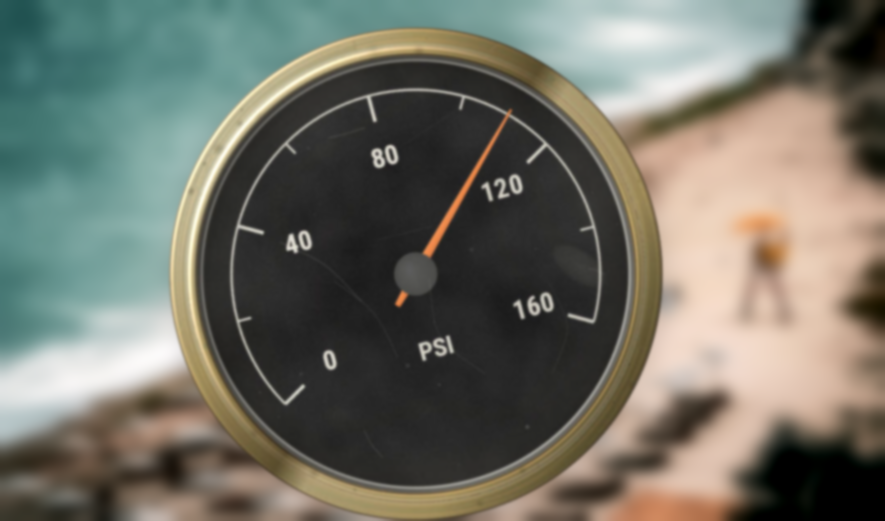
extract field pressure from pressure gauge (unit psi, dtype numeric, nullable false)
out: 110 psi
